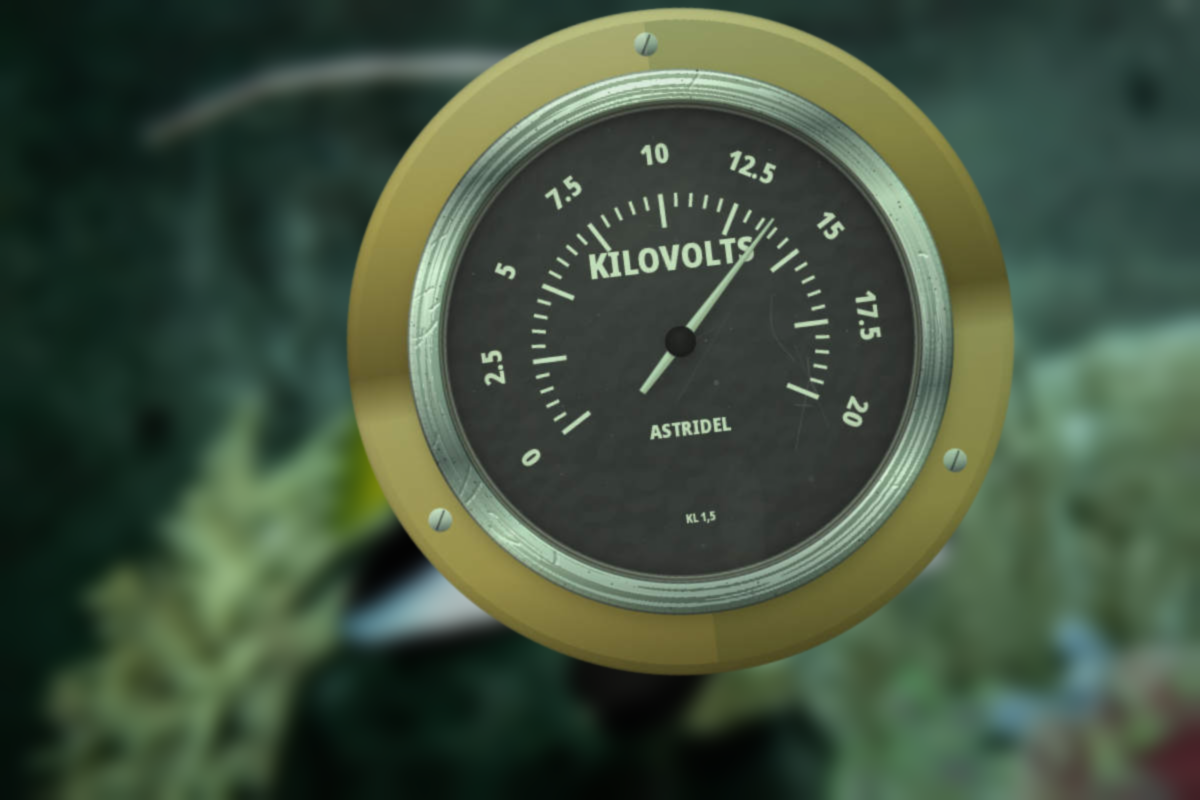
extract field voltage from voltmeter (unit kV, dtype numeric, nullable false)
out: 13.75 kV
